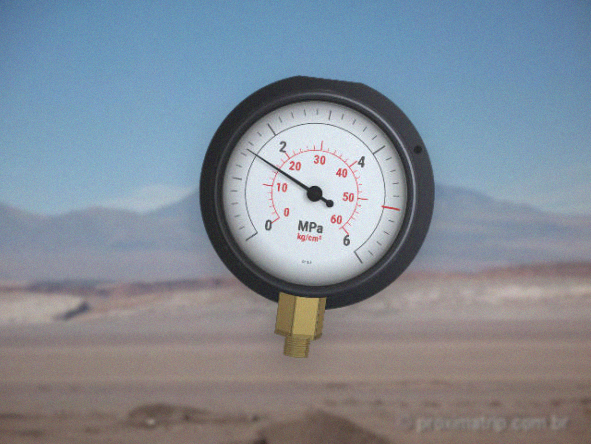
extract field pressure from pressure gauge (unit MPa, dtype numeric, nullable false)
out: 1.5 MPa
